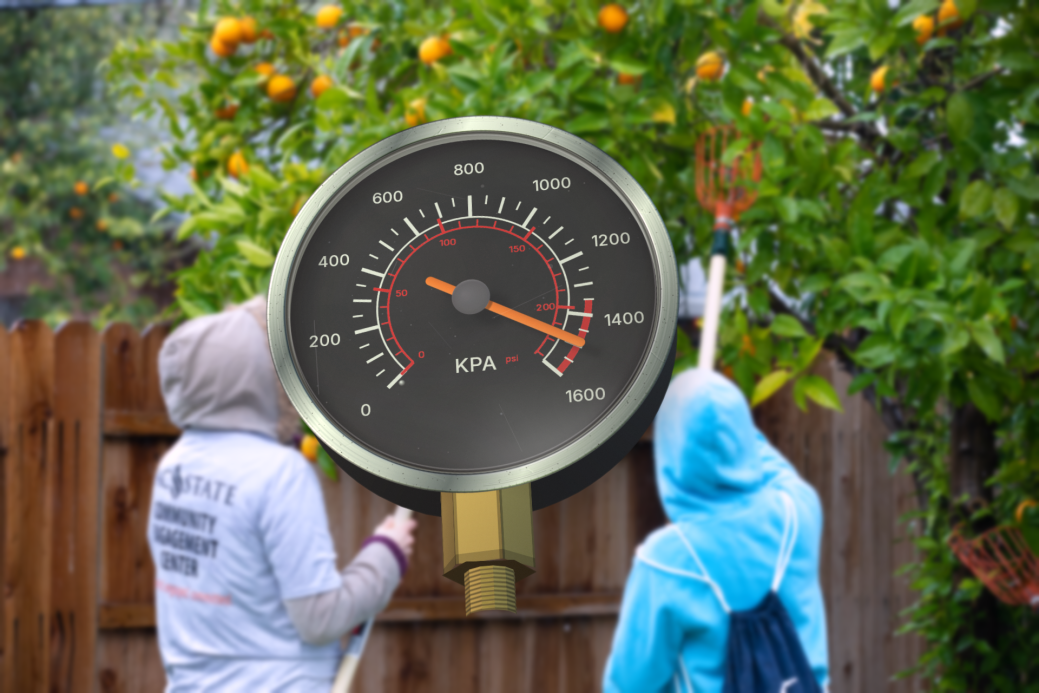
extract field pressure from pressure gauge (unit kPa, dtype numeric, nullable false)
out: 1500 kPa
